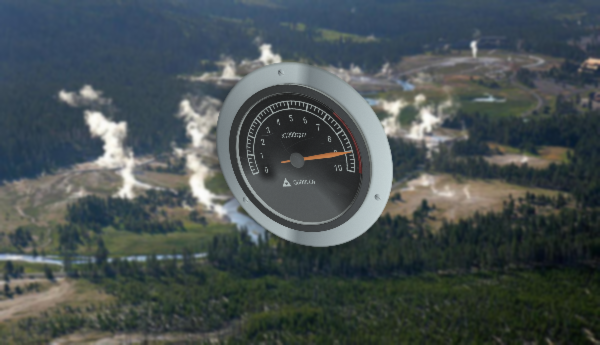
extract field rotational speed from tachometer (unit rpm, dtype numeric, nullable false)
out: 9000 rpm
